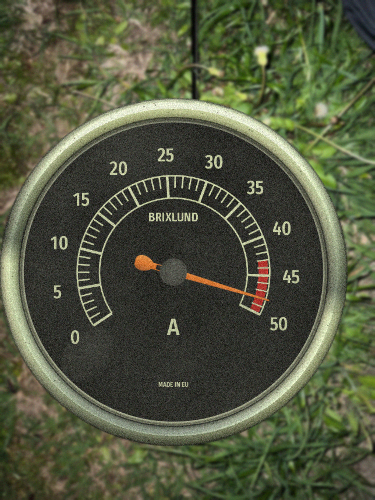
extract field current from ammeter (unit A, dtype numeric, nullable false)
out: 48 A
